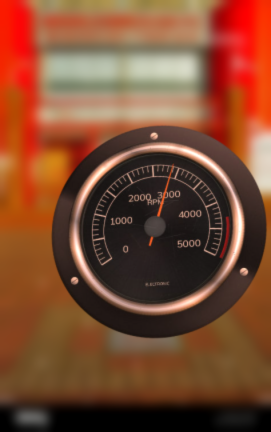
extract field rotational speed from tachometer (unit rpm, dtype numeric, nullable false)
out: 2900 rpm
